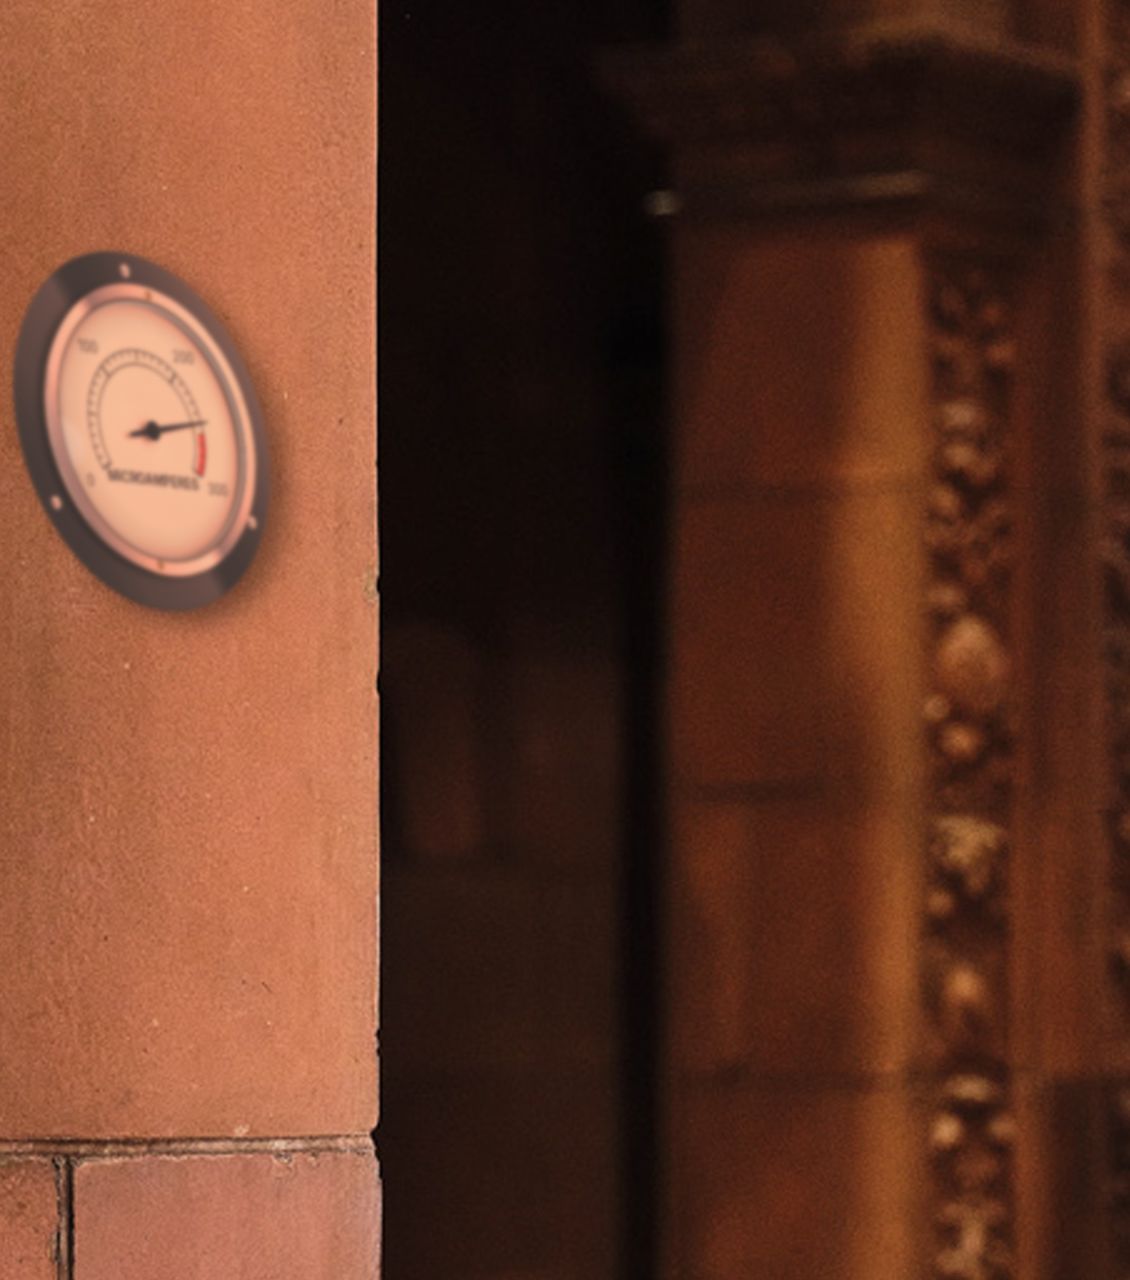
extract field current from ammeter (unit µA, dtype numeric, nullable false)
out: 250 µA
